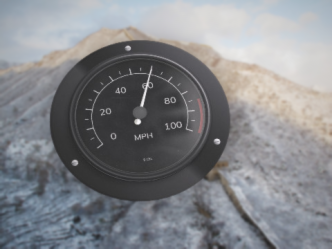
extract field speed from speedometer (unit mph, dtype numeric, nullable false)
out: 60 mph
